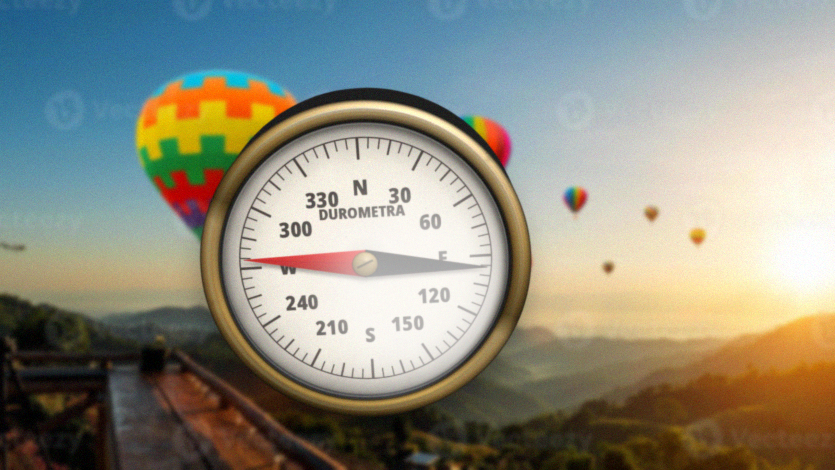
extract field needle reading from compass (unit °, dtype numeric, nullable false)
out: 275 °
